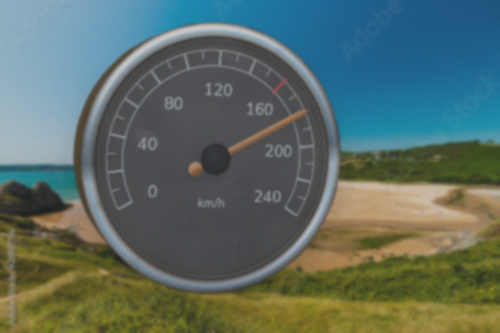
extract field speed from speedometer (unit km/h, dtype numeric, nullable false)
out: 180 km/h
